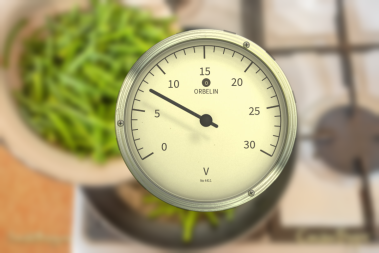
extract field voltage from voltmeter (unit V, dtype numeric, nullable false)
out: 7.5 V
